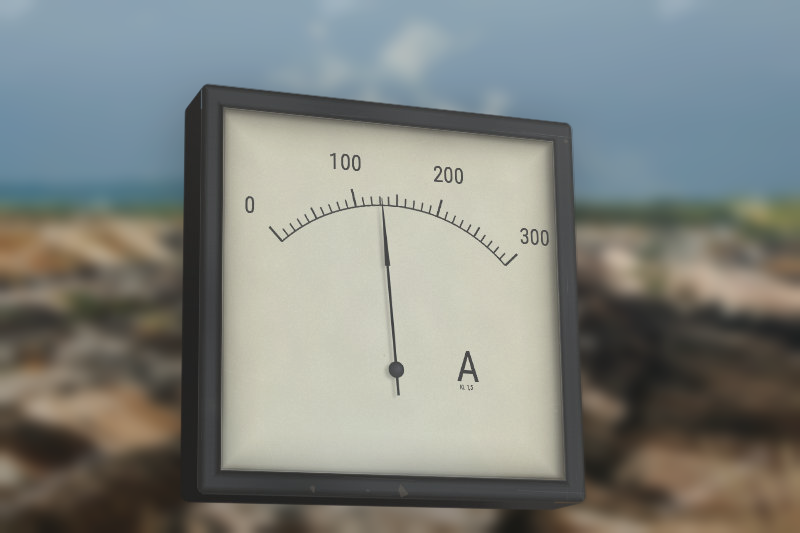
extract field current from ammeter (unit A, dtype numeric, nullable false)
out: 130 A
